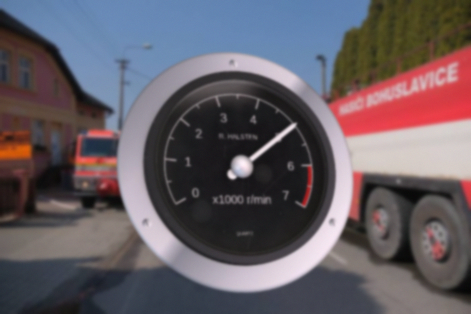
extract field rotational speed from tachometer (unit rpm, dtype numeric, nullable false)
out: 5000 rpm
